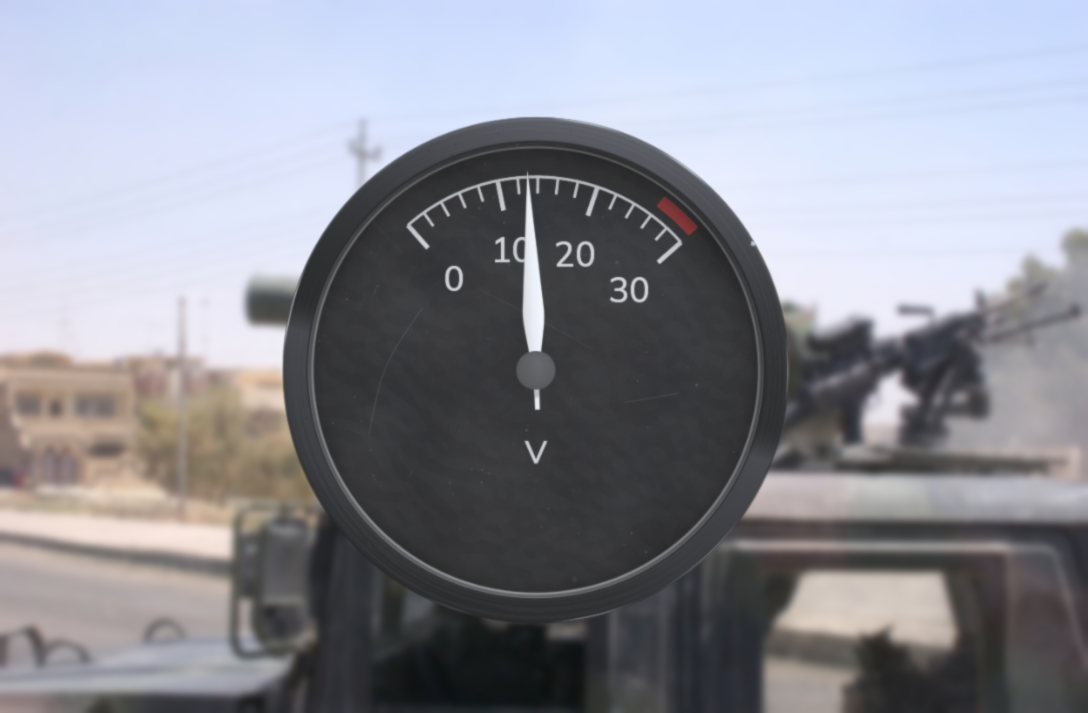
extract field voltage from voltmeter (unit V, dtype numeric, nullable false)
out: 13 V
